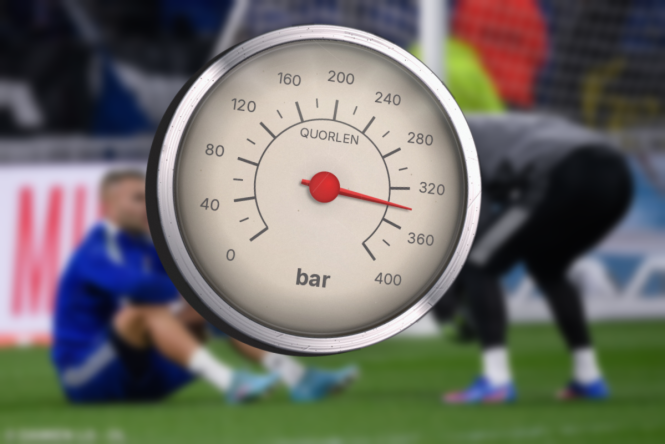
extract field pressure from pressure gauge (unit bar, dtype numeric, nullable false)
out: 340 bar
